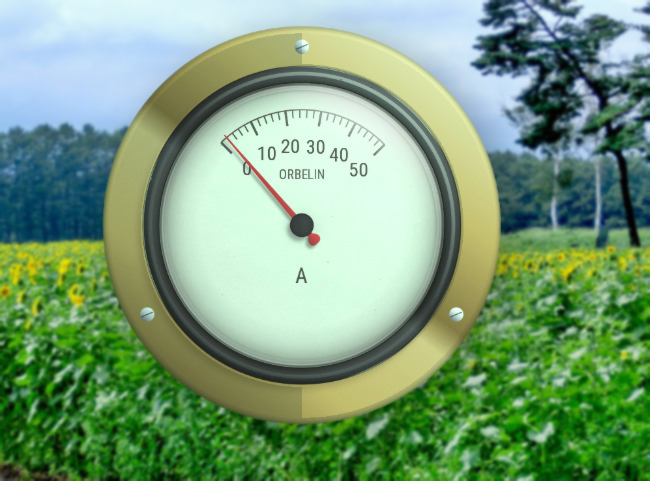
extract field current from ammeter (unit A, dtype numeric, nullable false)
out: 2 A
